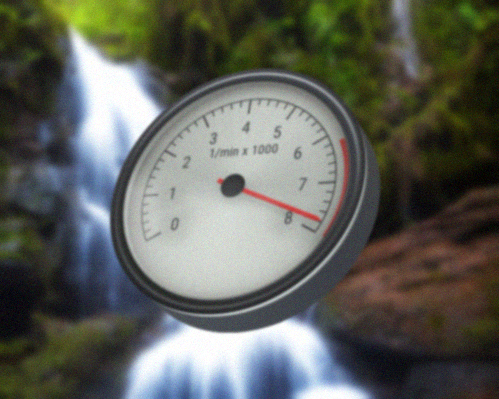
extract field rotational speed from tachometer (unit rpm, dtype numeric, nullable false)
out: 7800 rpm
